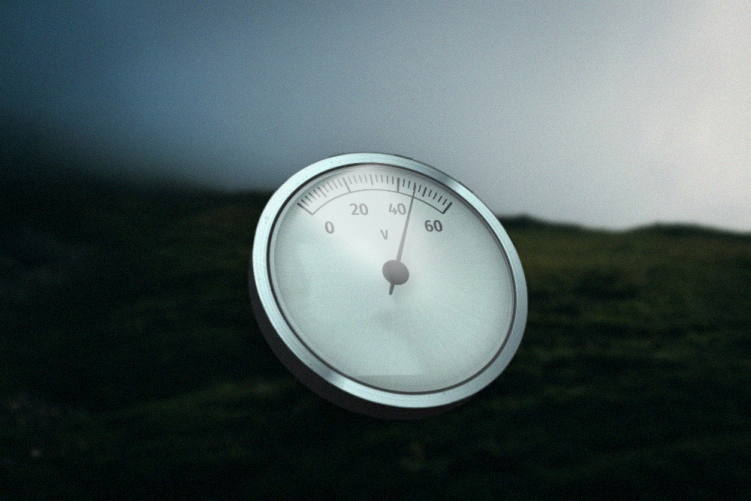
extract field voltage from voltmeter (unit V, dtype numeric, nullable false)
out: 46 V
